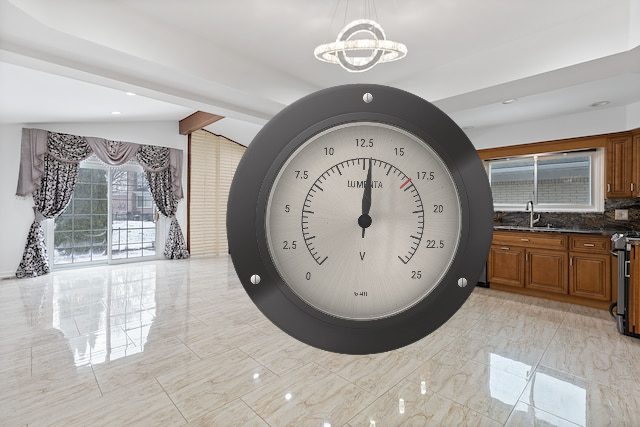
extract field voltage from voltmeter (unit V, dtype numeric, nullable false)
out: 13 V
